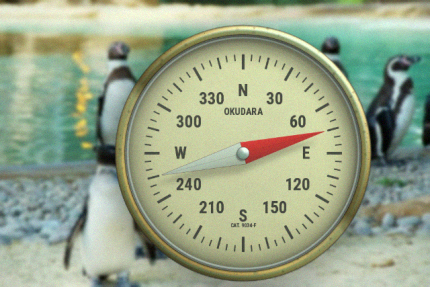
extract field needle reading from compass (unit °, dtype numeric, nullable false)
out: 75 °
